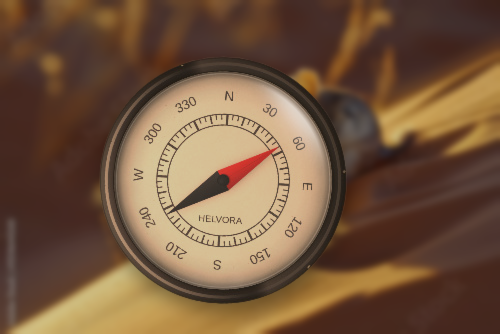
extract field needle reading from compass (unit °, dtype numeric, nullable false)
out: 55 °
